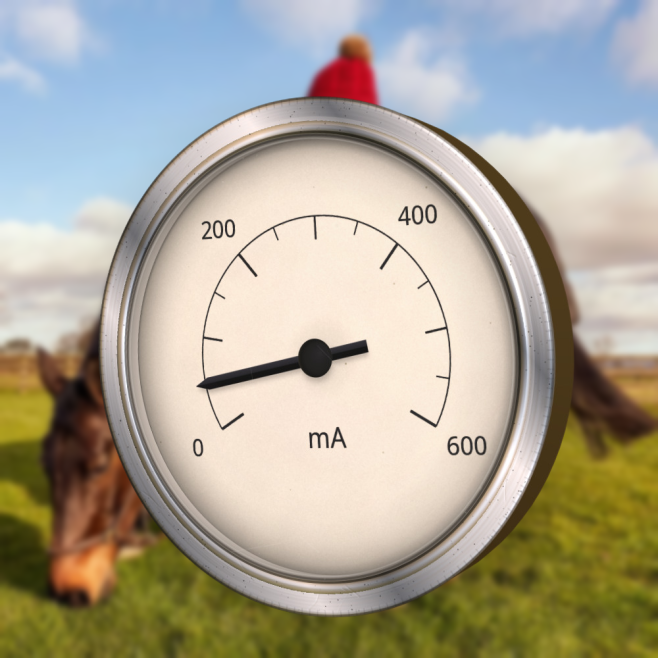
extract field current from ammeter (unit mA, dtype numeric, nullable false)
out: 50 mA
